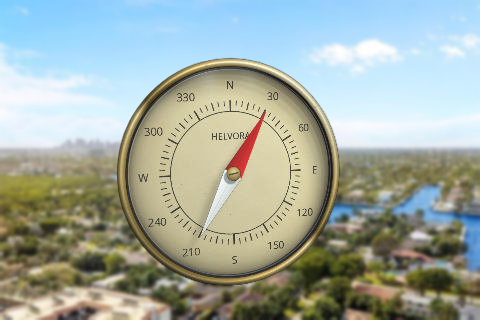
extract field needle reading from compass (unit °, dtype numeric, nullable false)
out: 30 °
